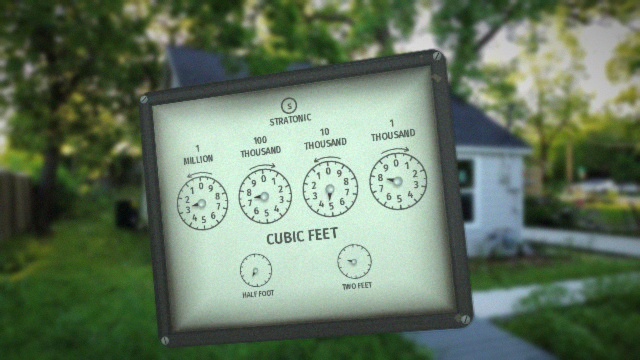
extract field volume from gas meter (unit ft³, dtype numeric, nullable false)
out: 274800 ft³
